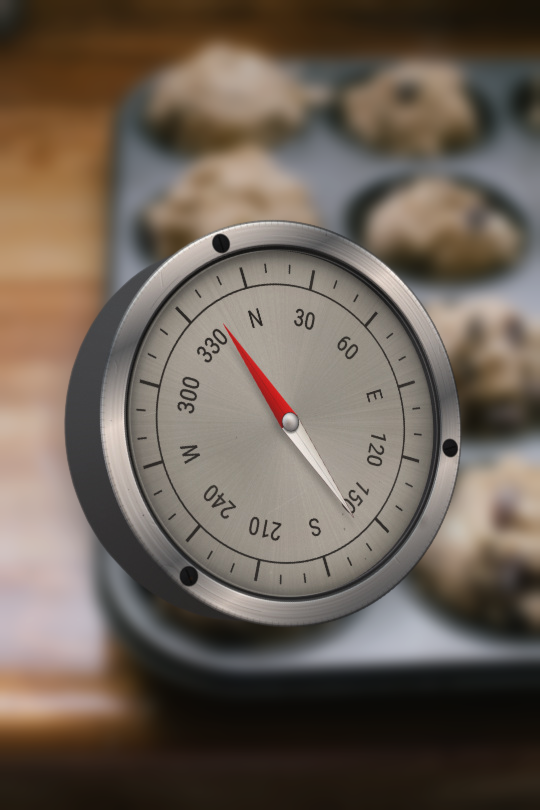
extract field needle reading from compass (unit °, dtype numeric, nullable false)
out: 340 °
